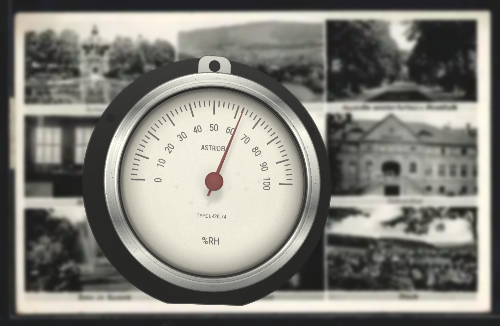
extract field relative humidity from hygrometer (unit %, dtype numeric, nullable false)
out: 62 %
